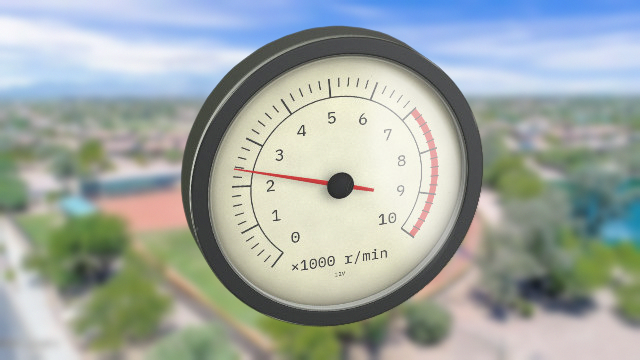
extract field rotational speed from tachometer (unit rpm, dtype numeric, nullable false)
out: 2400 rpm
